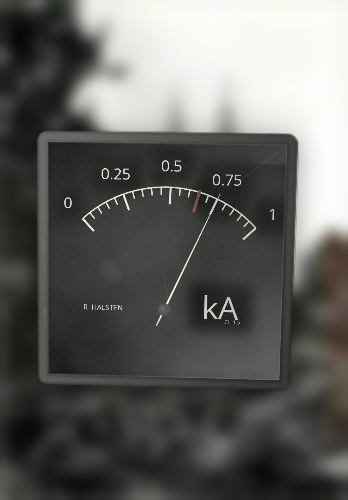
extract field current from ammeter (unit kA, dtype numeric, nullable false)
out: 0.75 kA
